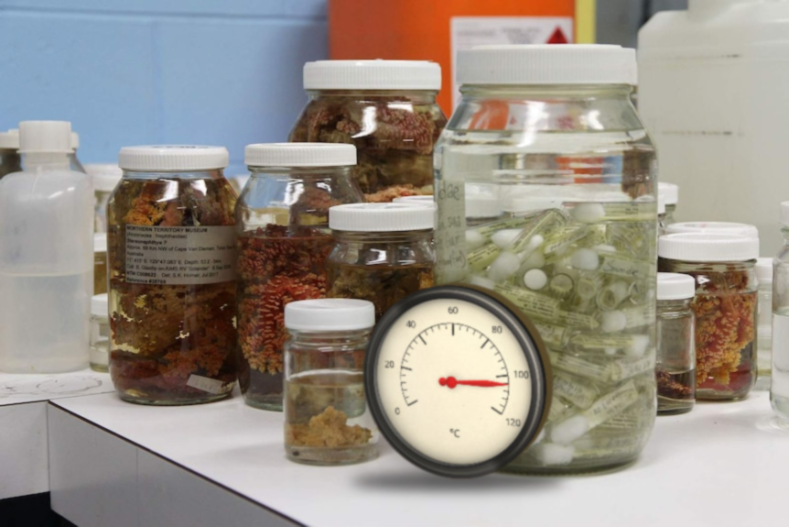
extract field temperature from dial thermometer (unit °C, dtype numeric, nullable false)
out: 104 °C
